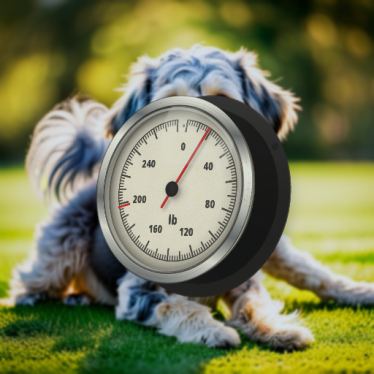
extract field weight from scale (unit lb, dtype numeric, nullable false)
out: 20 lb
